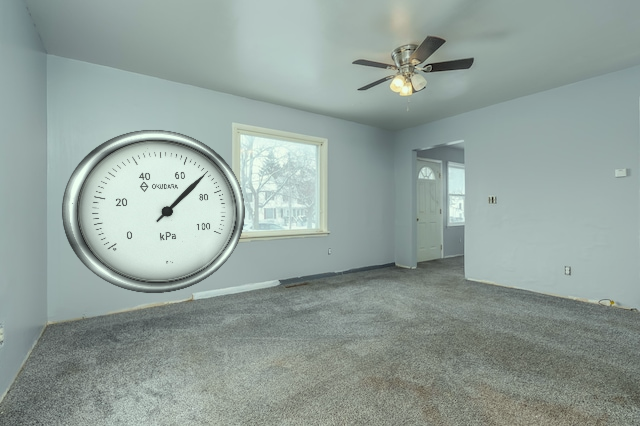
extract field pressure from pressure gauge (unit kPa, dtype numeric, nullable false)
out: 70 kPa
